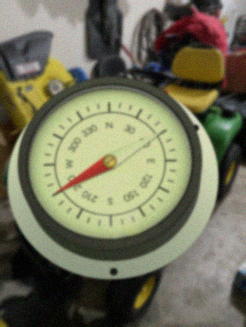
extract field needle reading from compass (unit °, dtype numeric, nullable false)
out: 240 °
